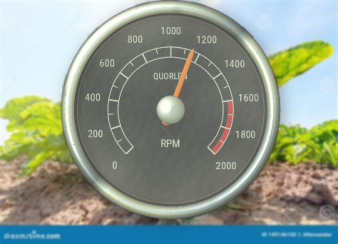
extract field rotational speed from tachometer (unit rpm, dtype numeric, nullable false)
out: 1150 rpm
